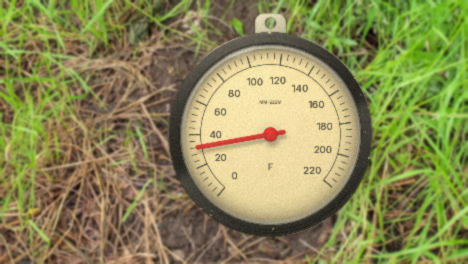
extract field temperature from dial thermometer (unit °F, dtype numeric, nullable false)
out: 32 °F
